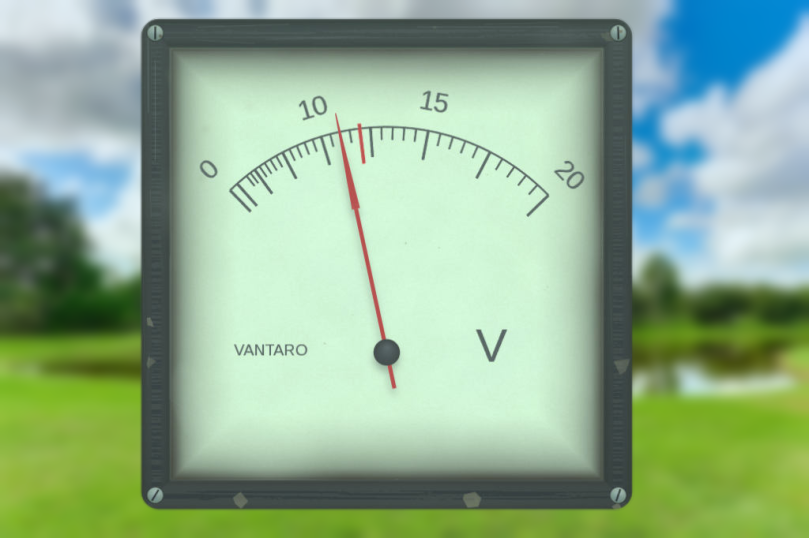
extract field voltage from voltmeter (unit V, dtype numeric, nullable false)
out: 11 V
